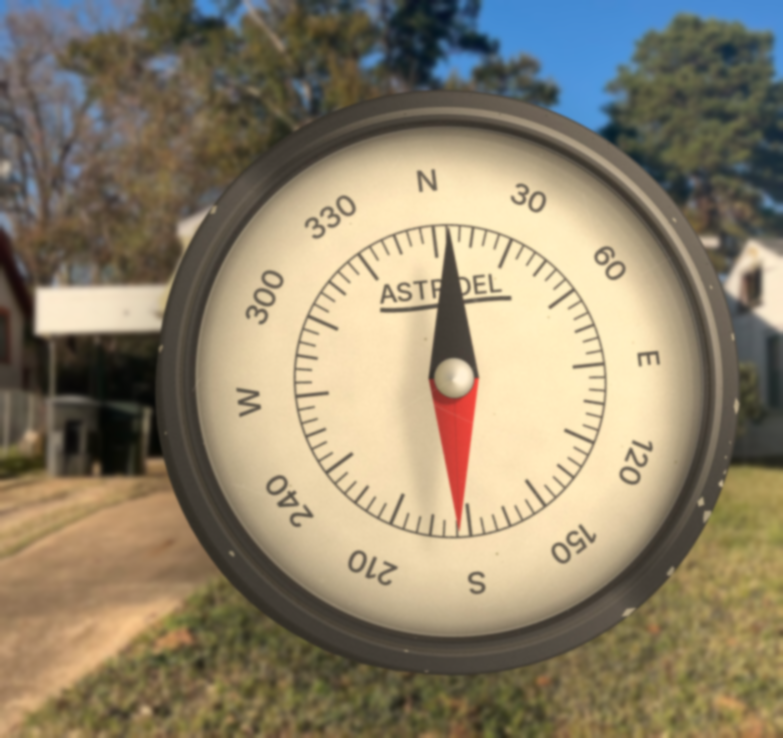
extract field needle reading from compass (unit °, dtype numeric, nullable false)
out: 185 °
